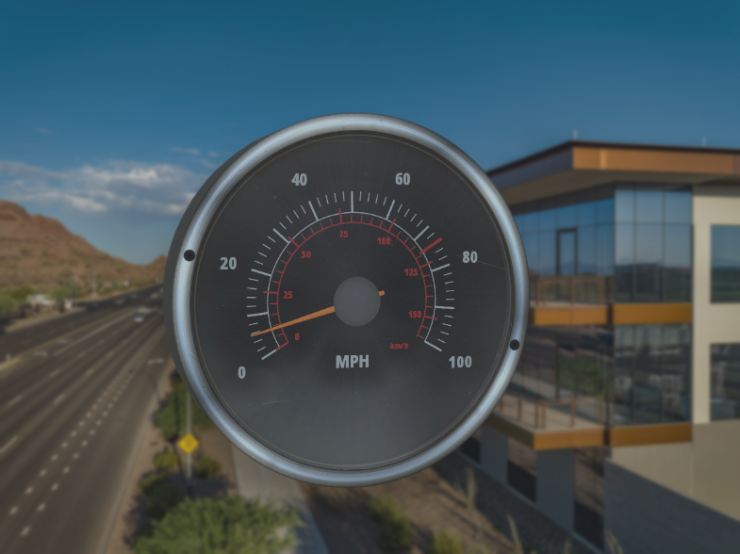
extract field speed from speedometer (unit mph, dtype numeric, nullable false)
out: 6 mph
